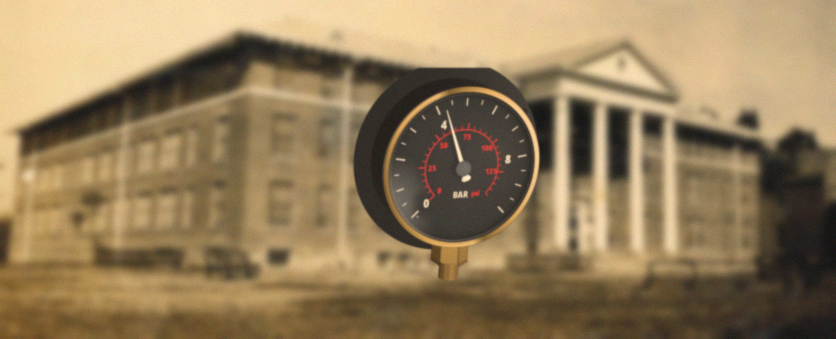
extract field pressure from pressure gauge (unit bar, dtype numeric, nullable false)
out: 4.25 bar
